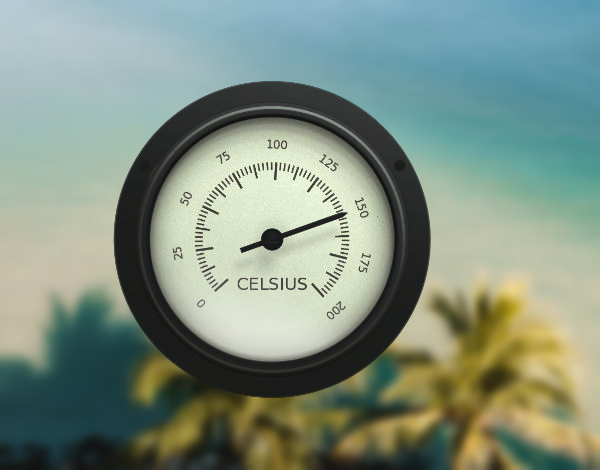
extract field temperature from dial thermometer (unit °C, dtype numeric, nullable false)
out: 150 °C
